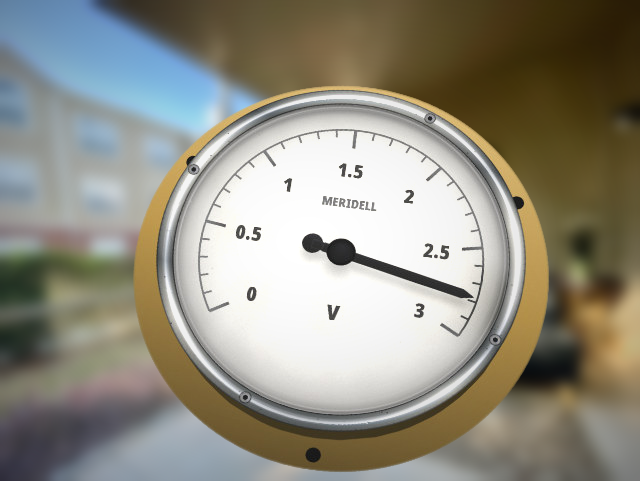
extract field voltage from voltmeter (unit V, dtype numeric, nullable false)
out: 2.8 V
